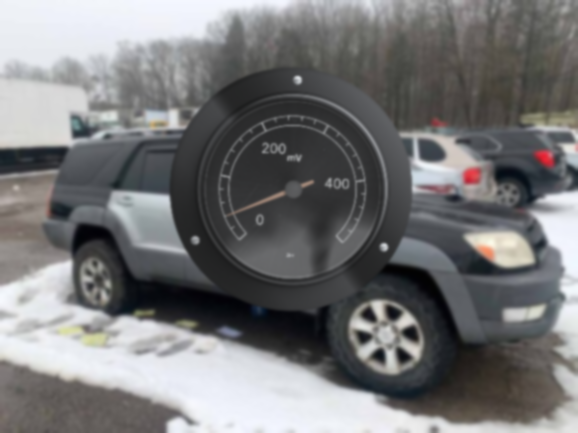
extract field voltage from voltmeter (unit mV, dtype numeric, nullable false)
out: 40 mV
